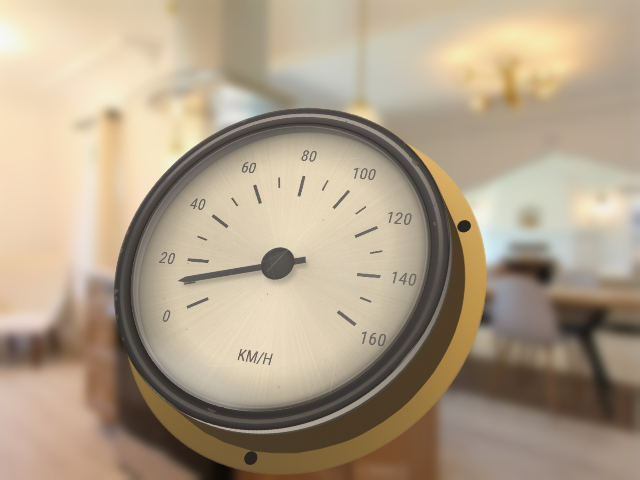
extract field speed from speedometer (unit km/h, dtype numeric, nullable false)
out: 10 km/h
